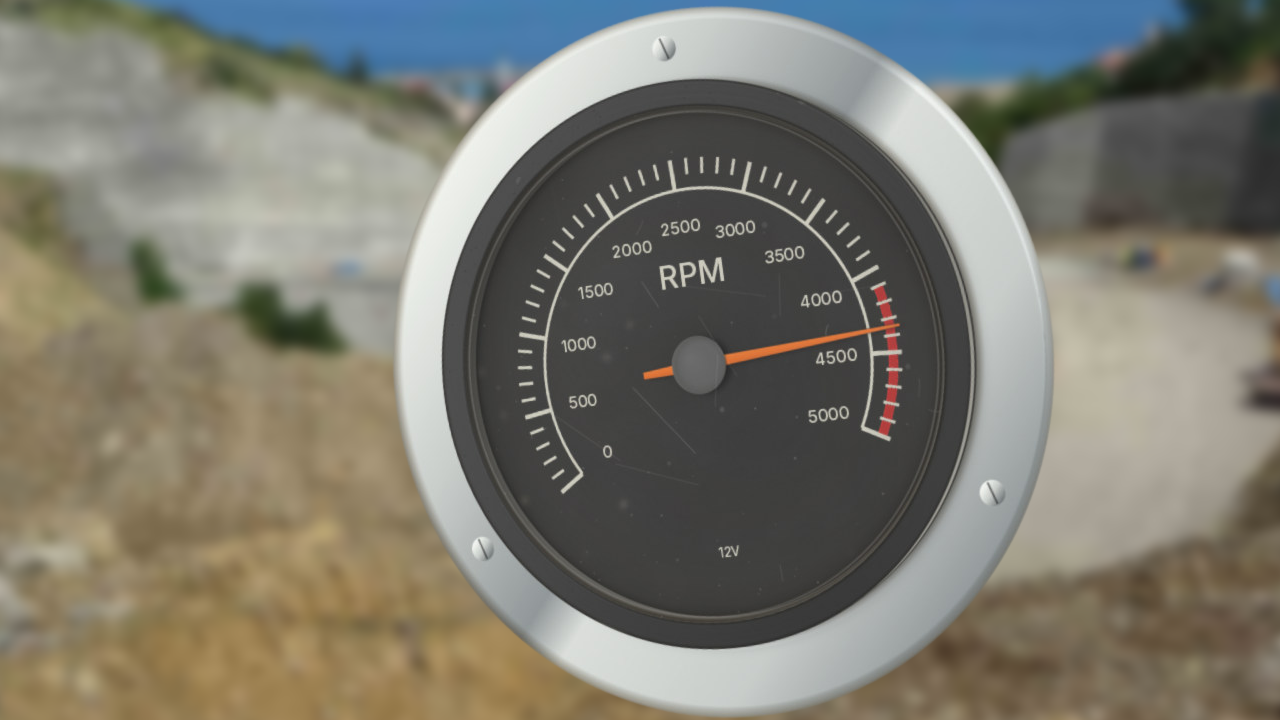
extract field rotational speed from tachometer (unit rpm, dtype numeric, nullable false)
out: 4350 rpm
